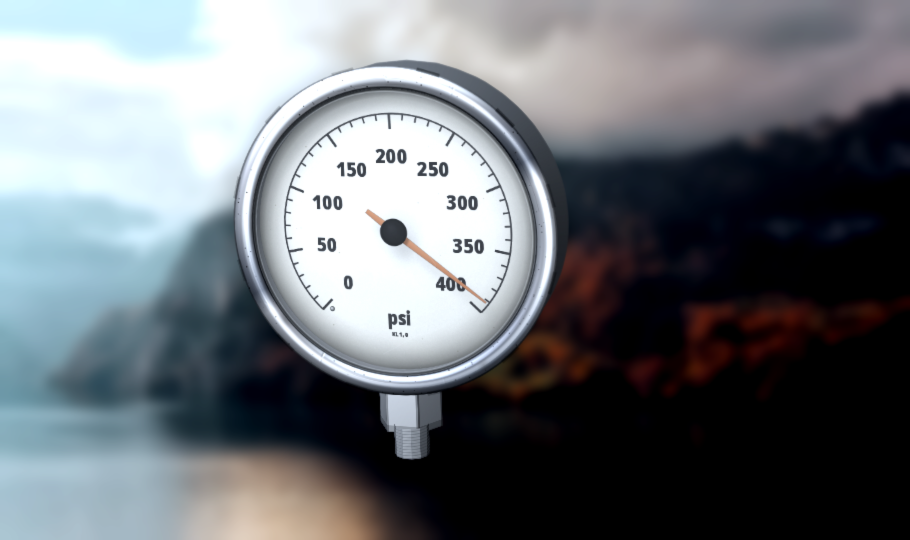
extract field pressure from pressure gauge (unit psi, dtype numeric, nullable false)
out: 390 psi
